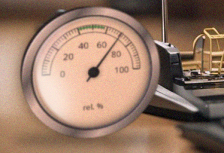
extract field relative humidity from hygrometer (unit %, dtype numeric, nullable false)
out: 70 %
